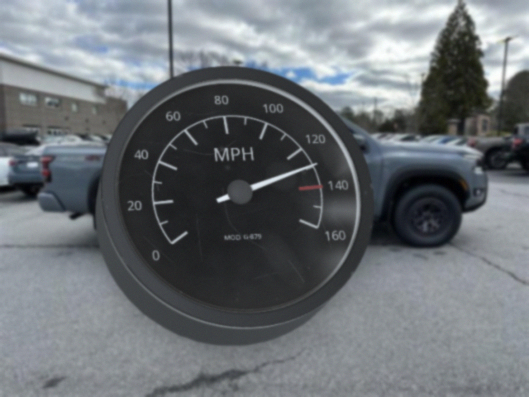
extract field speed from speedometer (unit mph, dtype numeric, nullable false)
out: 130 mph
